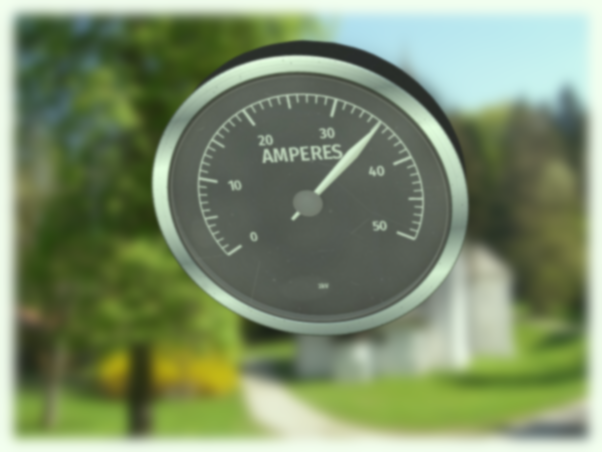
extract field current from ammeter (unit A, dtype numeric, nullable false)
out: 35 A
